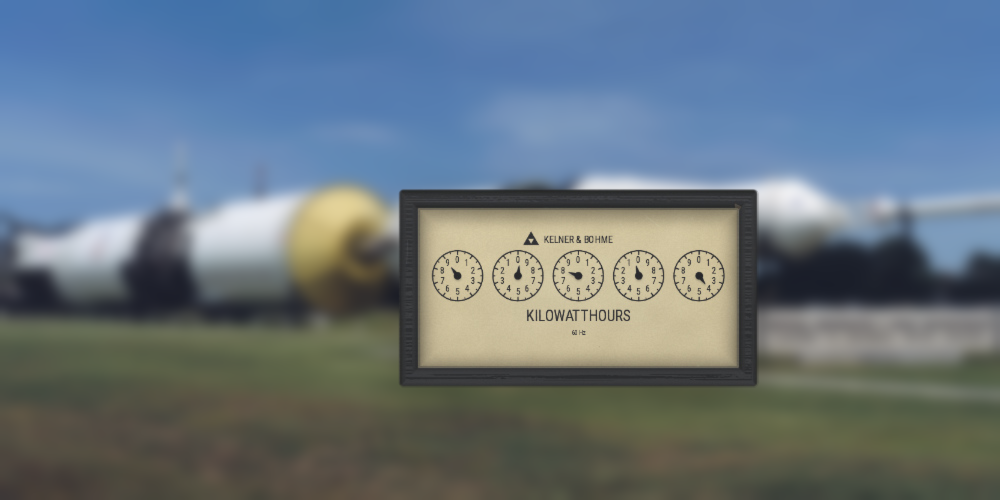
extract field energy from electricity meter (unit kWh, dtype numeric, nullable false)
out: 89804 kWh
